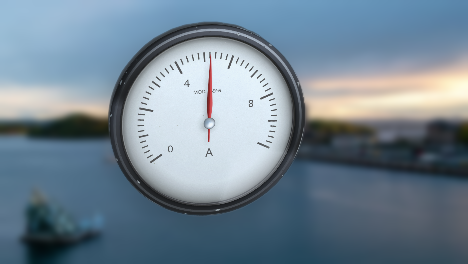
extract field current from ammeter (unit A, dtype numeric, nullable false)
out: 5.2 A
